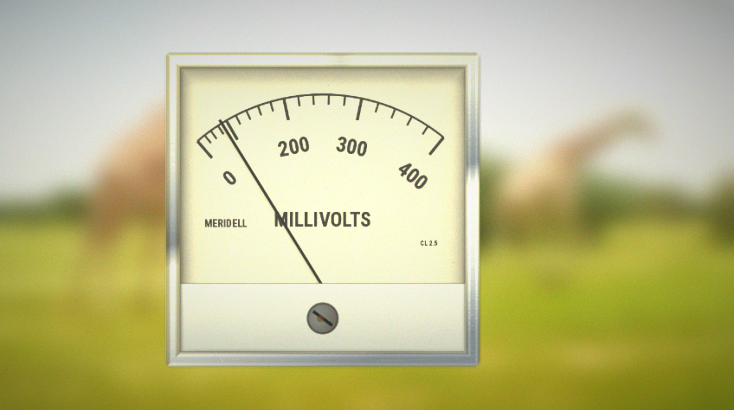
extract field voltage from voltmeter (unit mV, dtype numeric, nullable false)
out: 90 mV
